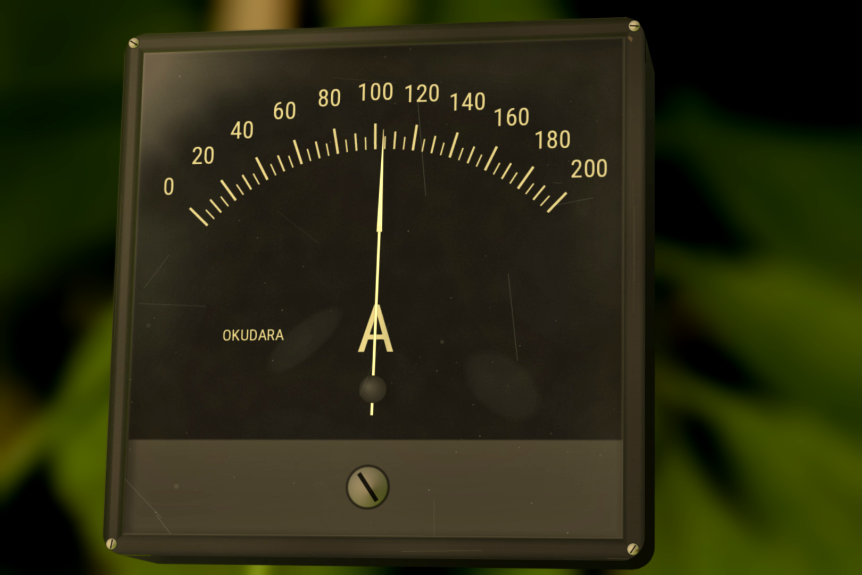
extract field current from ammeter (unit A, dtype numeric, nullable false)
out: 105 A
